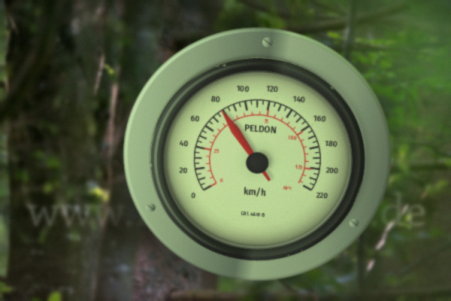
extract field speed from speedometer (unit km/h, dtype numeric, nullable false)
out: 80 km/h
